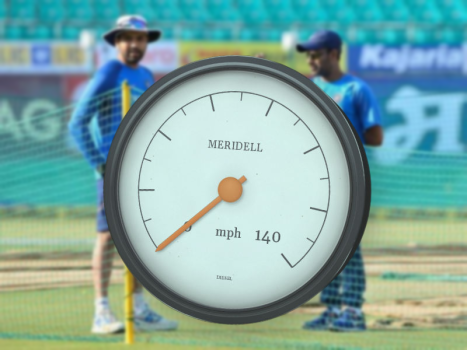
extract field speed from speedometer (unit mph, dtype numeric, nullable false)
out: 0 mph
